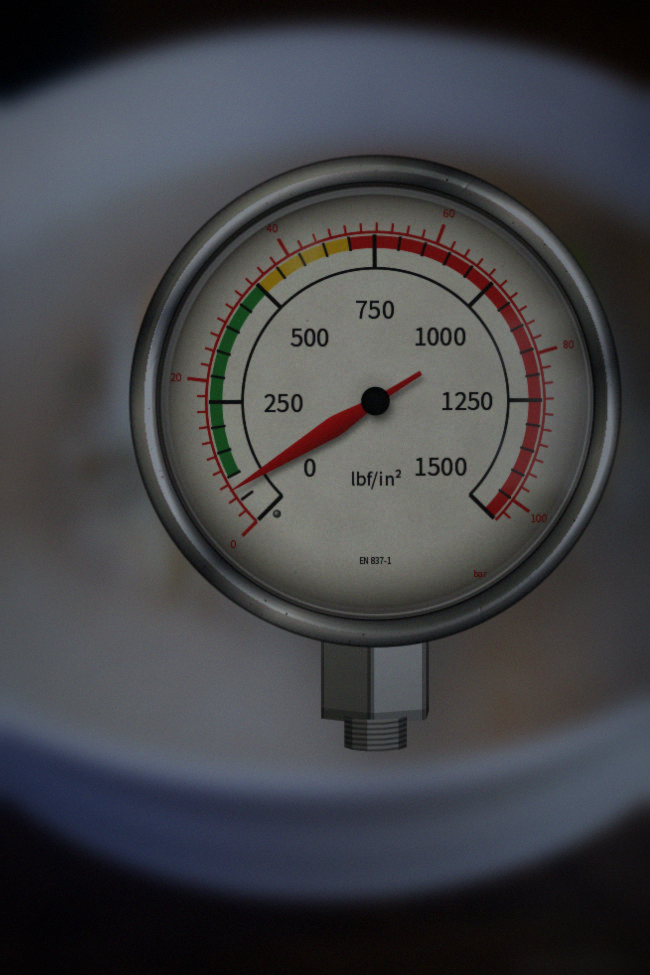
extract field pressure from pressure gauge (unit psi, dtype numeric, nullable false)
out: 75 psi
